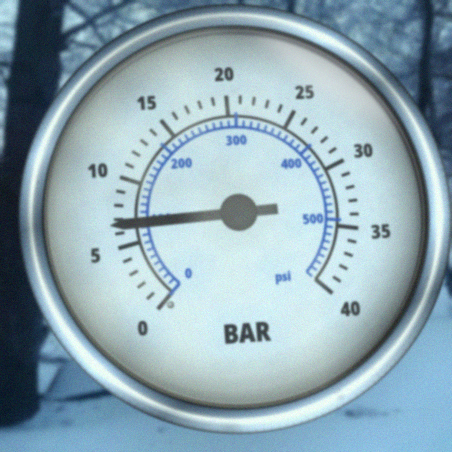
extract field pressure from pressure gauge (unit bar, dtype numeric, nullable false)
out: 6.5 bar
